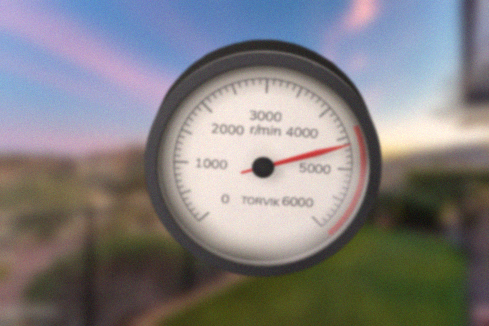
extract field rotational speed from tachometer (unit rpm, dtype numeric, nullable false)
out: 4600 rpm
